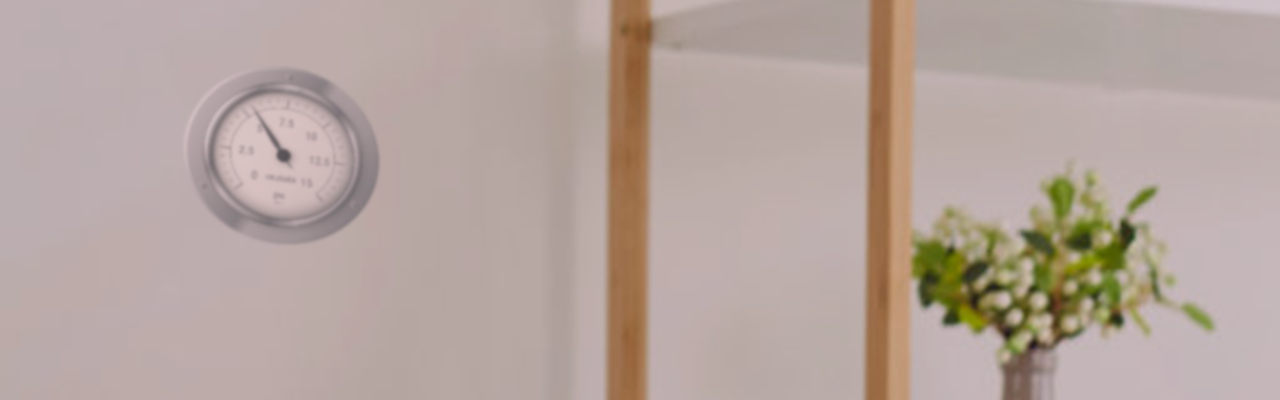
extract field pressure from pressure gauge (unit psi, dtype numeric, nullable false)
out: 5.5 psi
